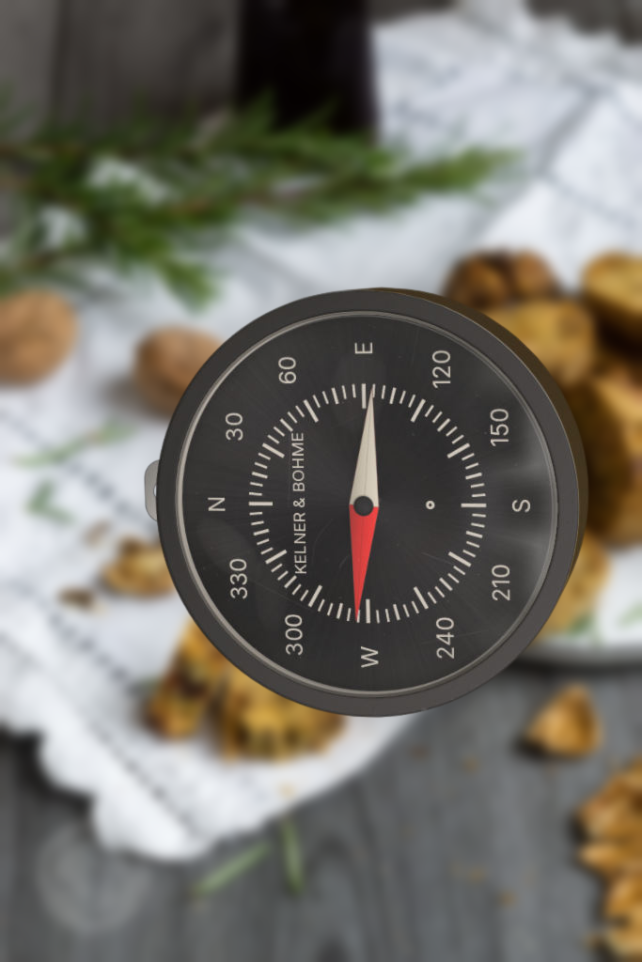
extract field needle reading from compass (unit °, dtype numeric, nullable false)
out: 275 °
